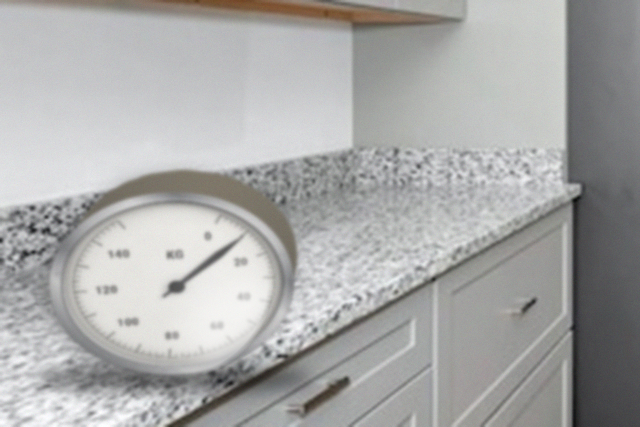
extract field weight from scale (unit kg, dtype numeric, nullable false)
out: 10 kg
